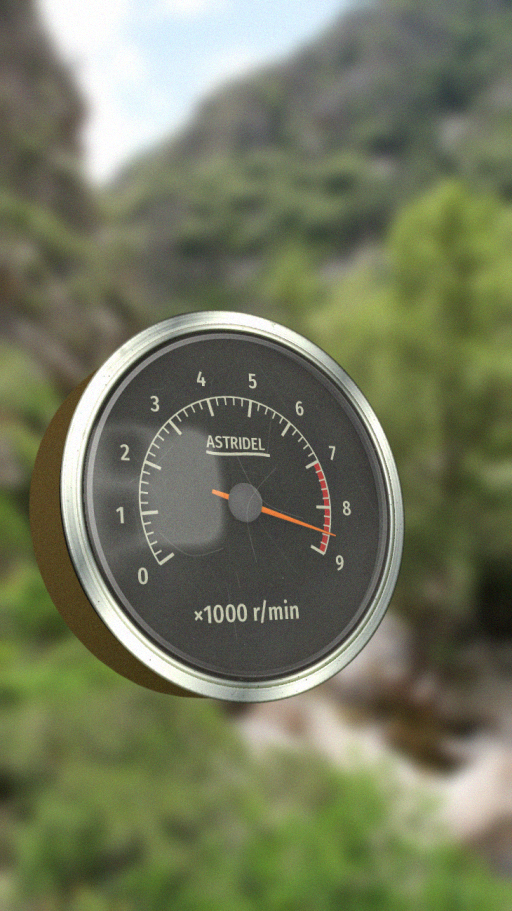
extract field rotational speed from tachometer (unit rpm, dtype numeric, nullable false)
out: 8600 rpm
